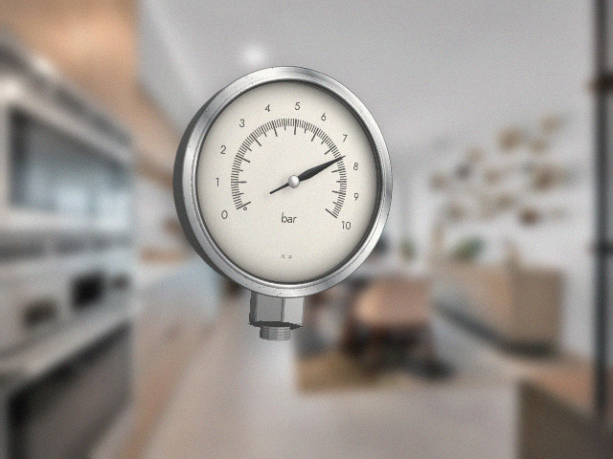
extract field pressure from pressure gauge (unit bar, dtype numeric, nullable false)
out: 7.5 bar
